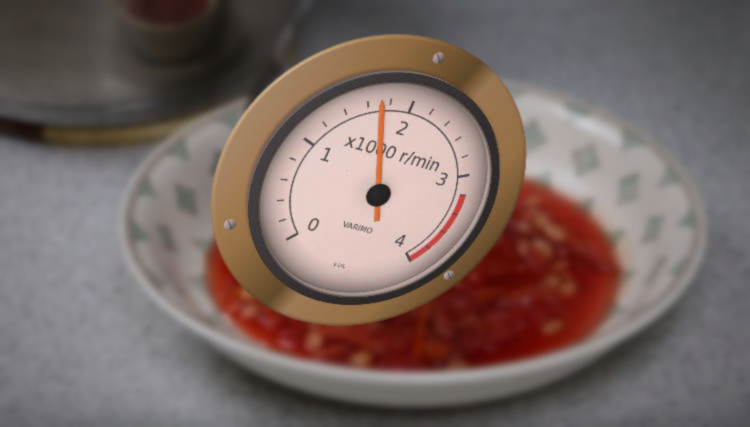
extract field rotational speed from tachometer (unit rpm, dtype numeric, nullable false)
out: 1700 rpm
